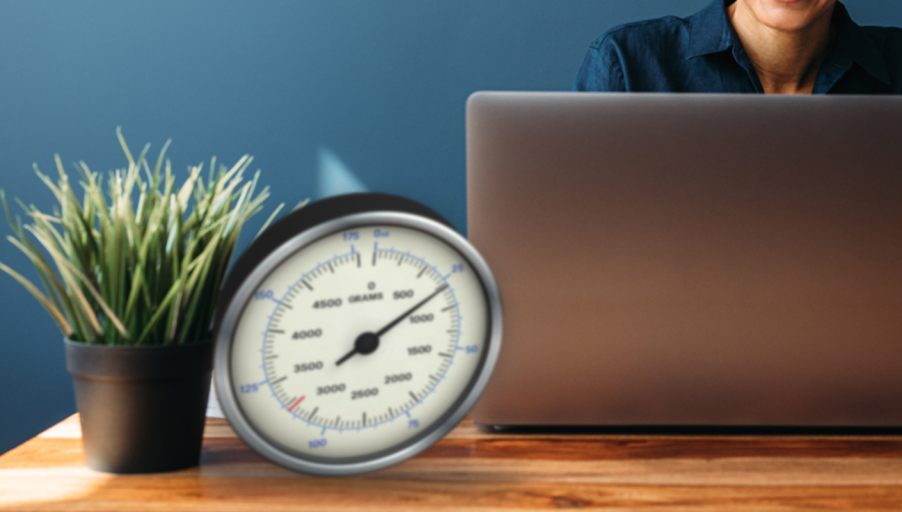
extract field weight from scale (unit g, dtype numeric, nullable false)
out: 750 g
